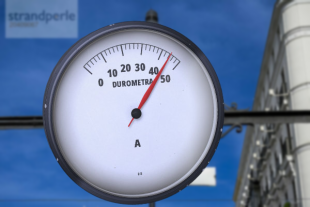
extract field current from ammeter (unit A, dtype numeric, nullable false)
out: 44 A
